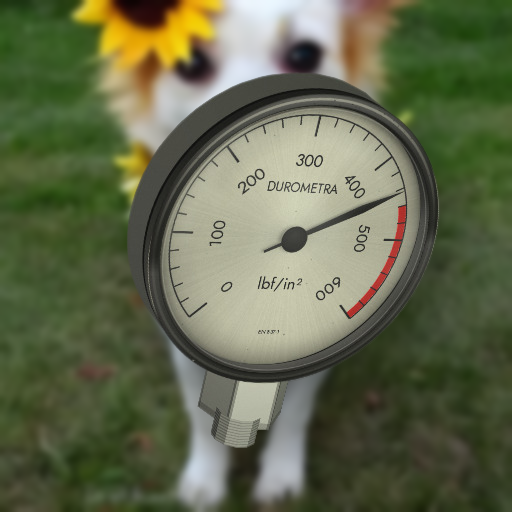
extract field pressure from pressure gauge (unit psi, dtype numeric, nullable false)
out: 440 psi
